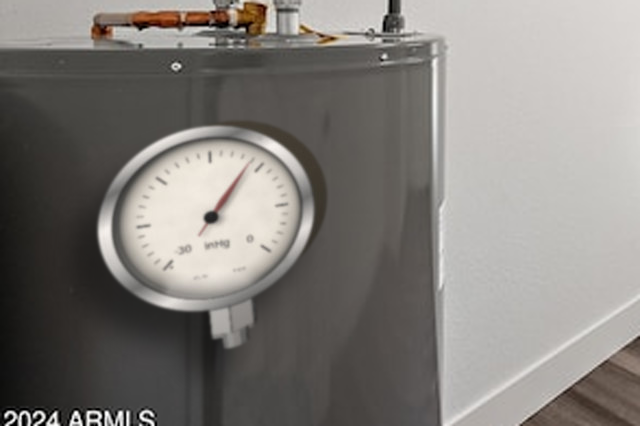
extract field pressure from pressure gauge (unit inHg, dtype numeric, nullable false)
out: -11 inHg
